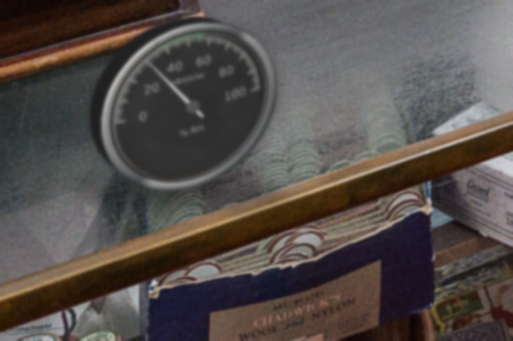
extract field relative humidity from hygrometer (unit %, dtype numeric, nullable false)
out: 30 %
